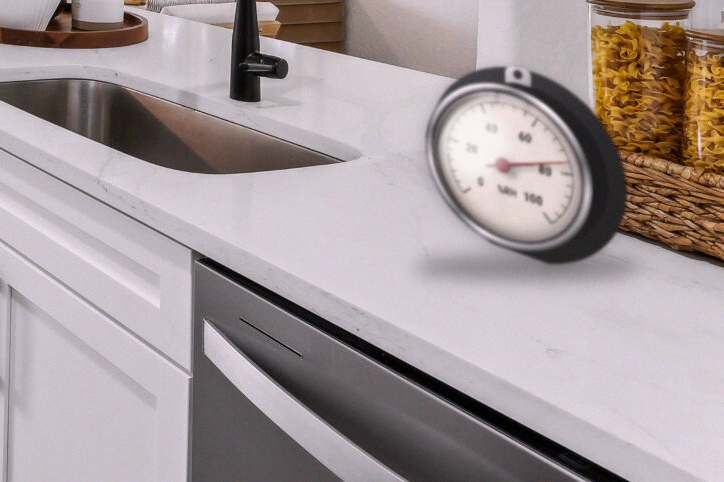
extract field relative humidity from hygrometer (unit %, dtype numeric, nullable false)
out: 76 %
